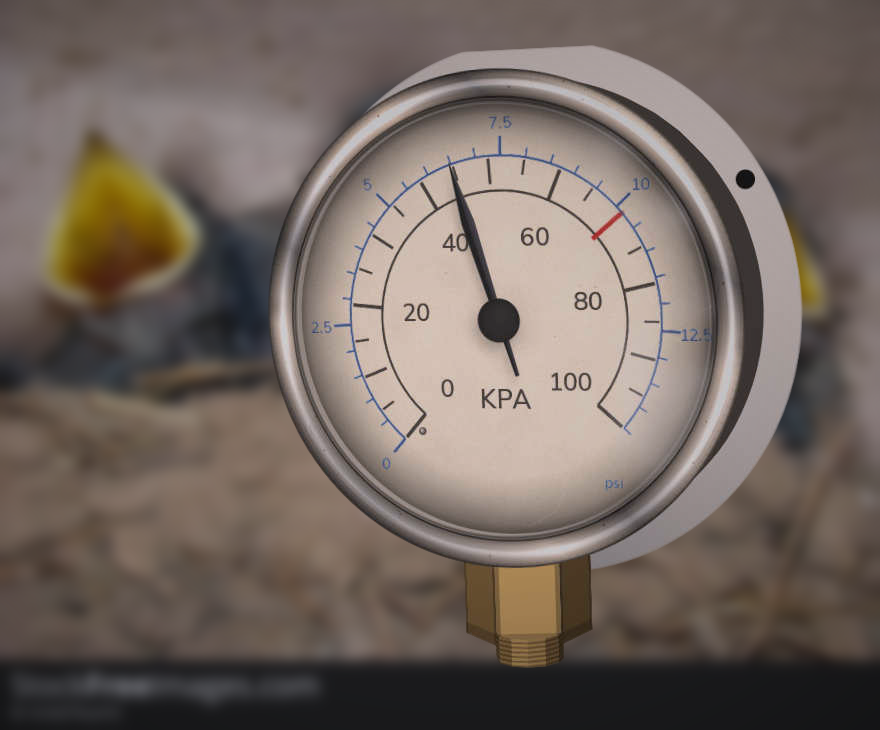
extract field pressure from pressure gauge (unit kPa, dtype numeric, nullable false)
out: 45 kPa
